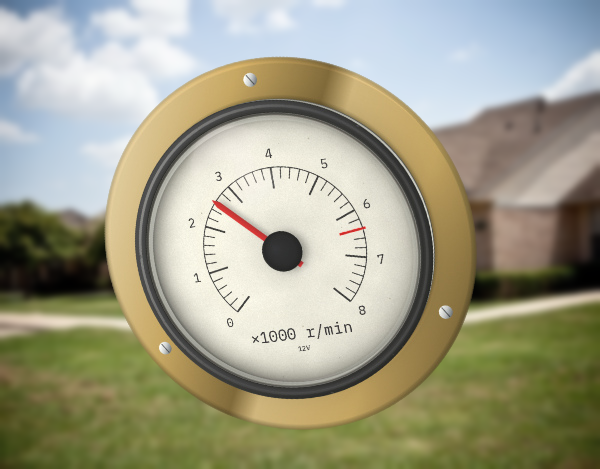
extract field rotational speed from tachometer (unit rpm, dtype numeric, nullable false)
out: 2600 rpm
